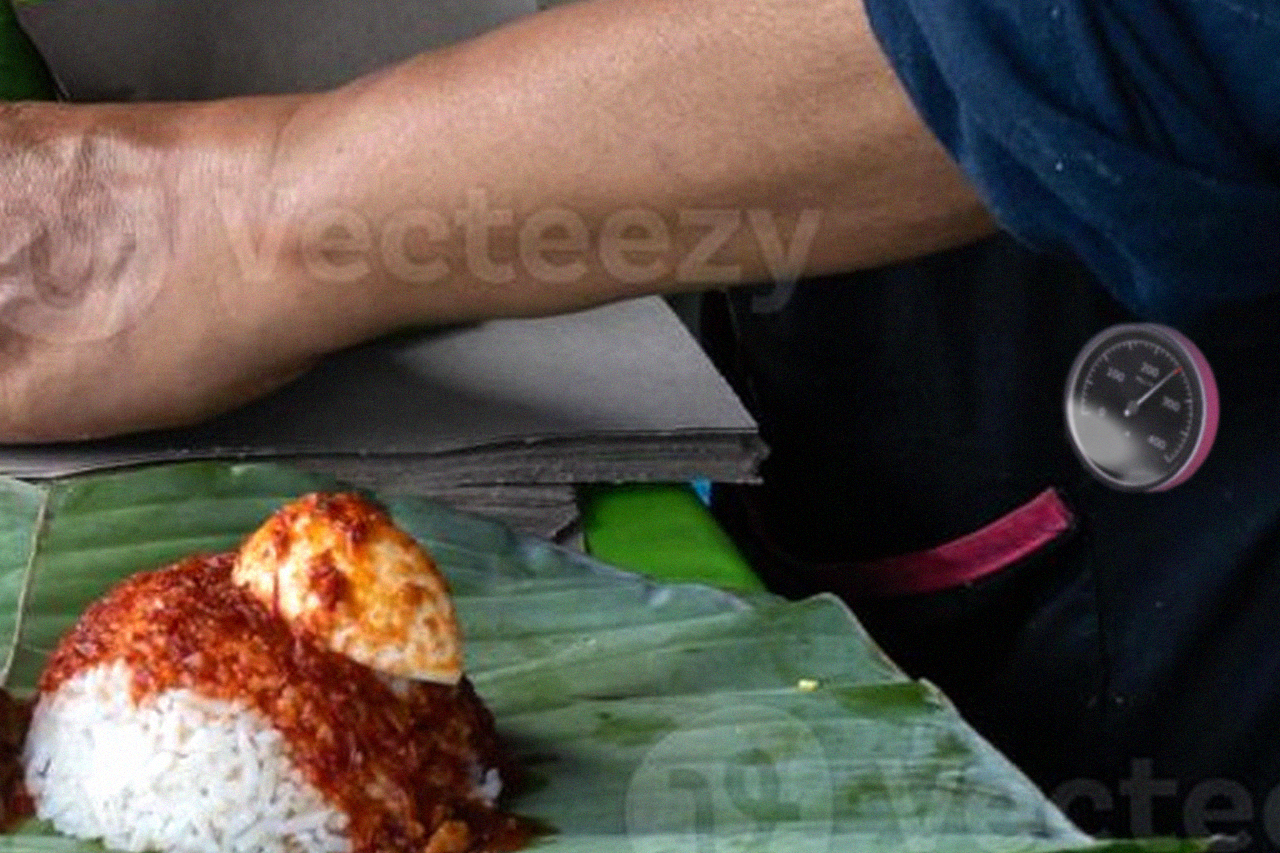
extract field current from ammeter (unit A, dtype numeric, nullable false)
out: 250 A
